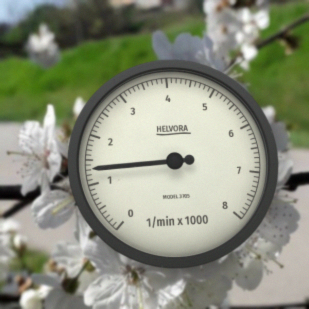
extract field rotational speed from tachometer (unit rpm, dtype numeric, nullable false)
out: 1300 rpm
